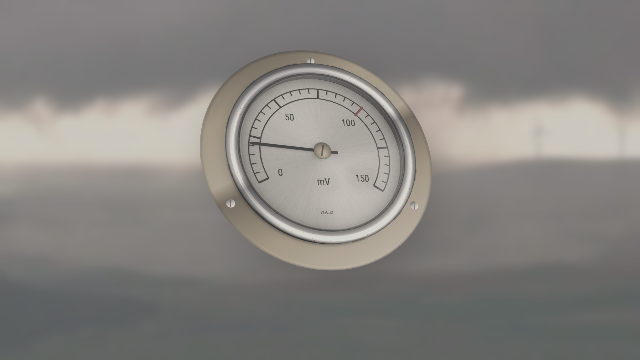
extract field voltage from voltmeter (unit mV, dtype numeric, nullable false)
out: 20 mV
